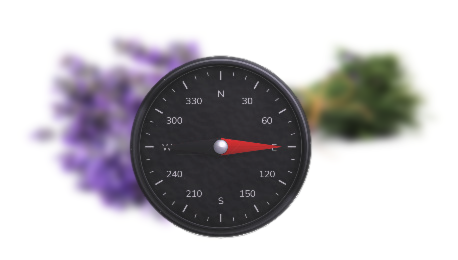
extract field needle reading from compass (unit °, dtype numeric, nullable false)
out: 90 °
